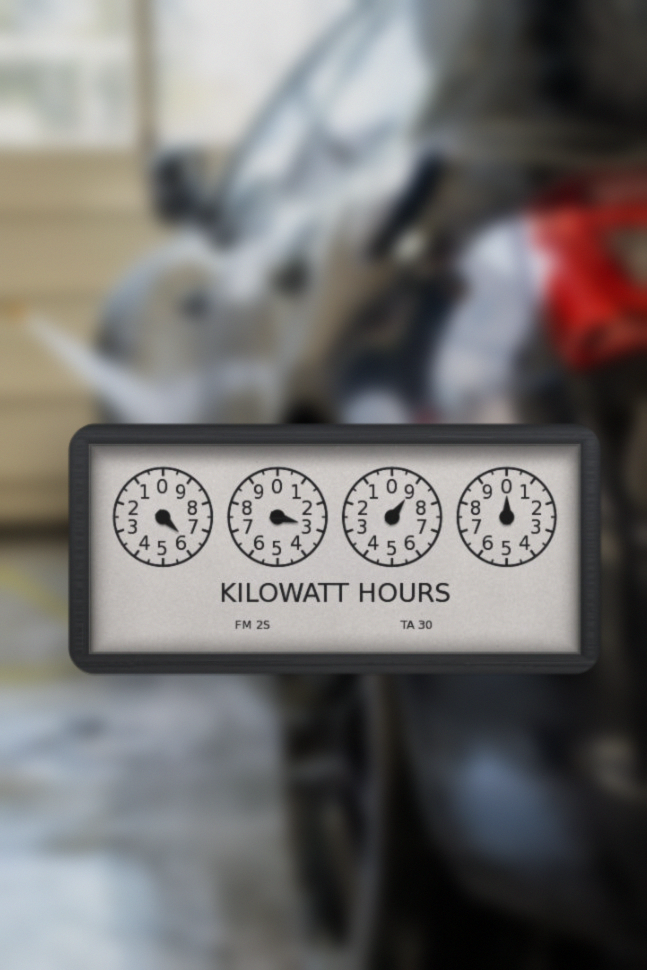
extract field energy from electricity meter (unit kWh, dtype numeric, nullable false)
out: 6290 kWh
